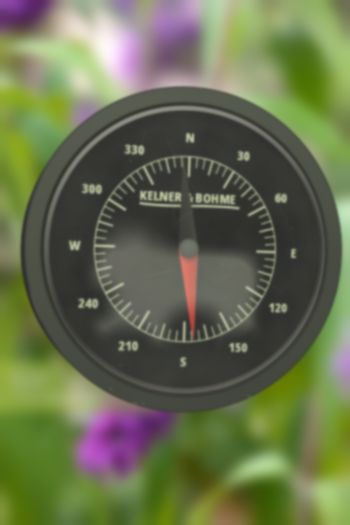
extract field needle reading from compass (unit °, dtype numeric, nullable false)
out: 175 °
